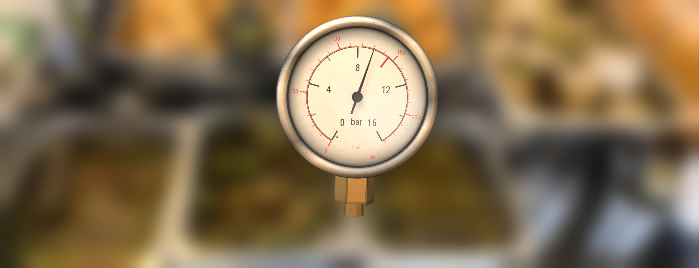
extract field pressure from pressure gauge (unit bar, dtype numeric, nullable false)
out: 9 bar
